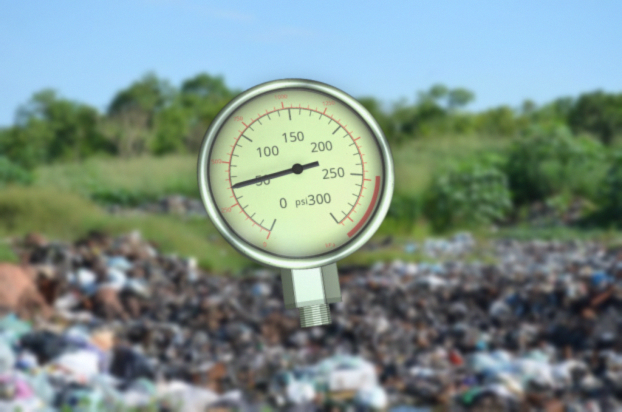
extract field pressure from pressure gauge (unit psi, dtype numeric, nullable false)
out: 50 psi
